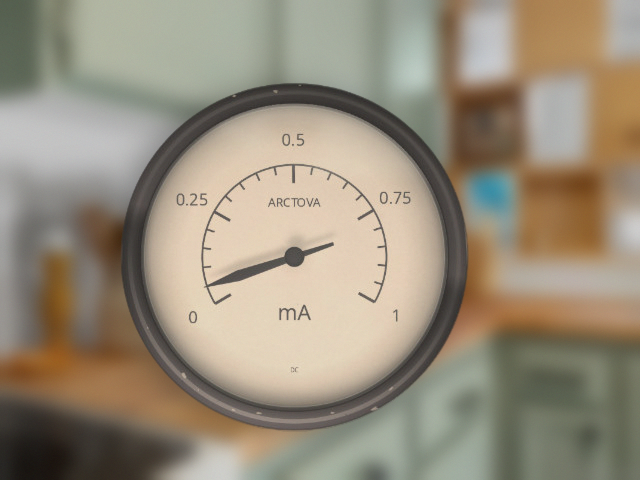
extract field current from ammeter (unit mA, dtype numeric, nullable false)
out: 0.05 mA
